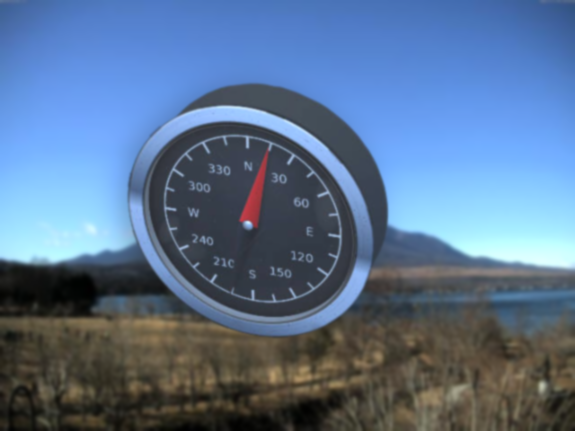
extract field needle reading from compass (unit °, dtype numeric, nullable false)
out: 15 °
